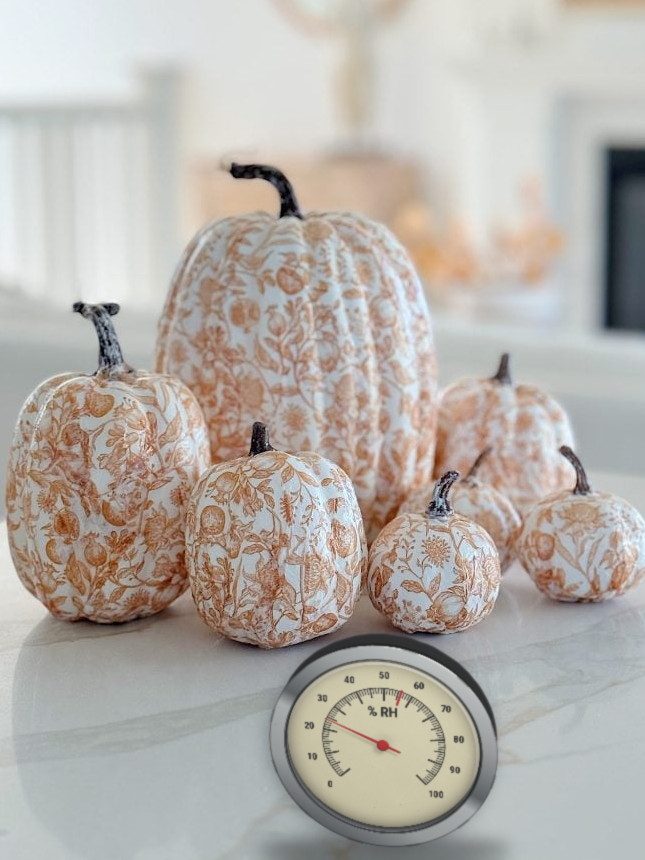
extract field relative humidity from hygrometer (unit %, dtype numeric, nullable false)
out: 25 %
